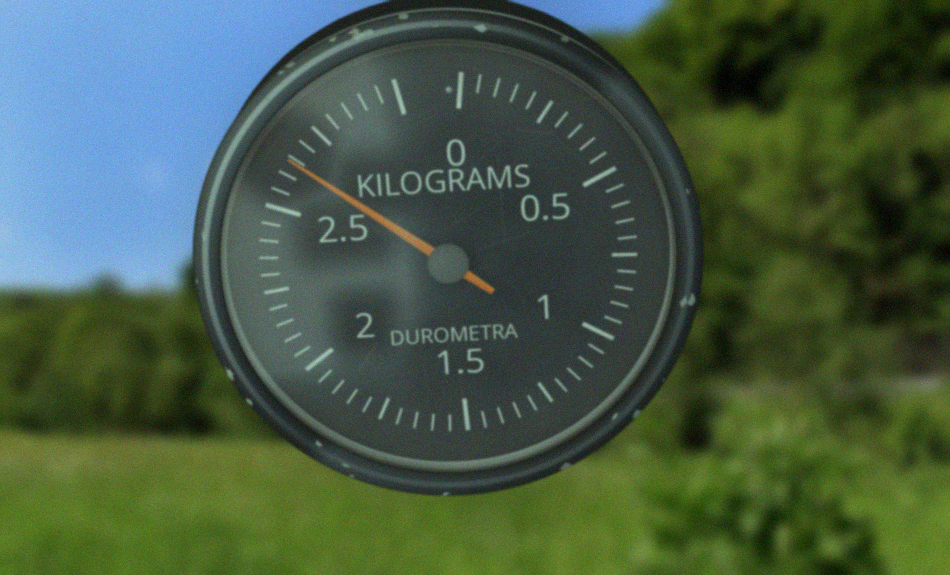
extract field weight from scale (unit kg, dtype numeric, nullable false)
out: 2.65 kg
